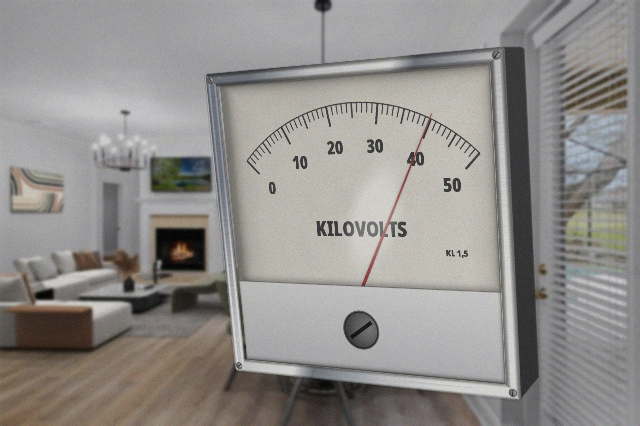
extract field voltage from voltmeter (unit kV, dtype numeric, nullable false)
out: 40 kV
